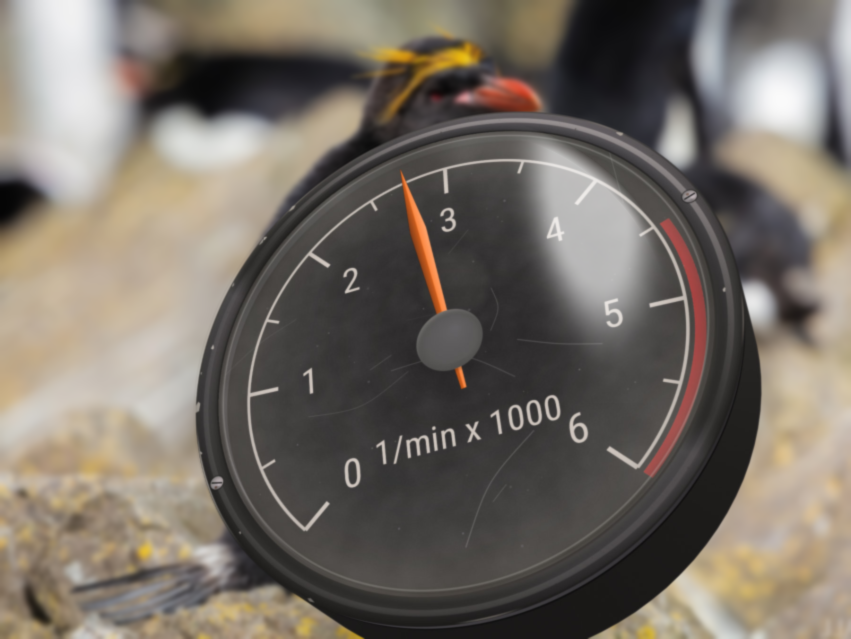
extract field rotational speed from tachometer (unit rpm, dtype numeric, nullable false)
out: 2750 rpm
